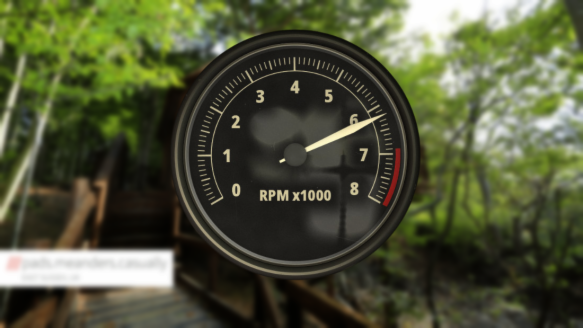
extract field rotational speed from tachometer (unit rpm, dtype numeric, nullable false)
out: 6200 rpm
